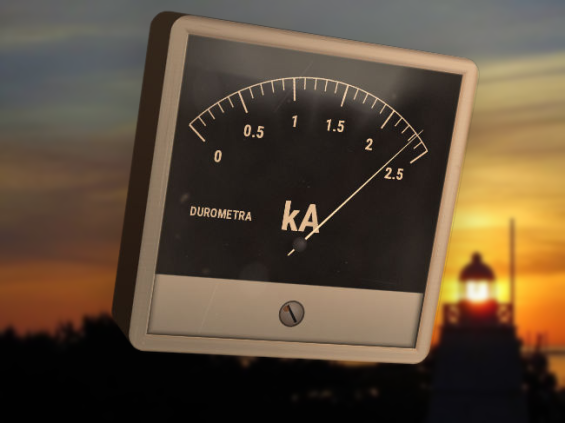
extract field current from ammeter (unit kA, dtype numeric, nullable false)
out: 2.3 kA
